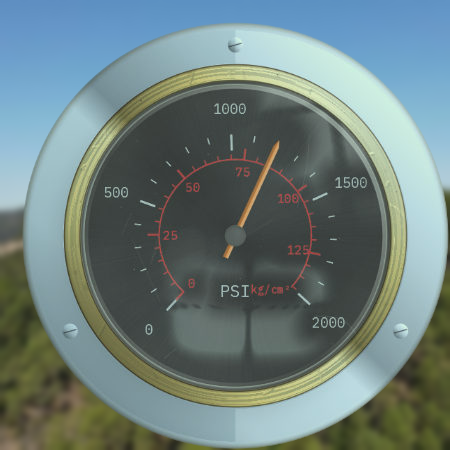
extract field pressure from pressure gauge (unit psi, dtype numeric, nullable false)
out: 1200 psi
